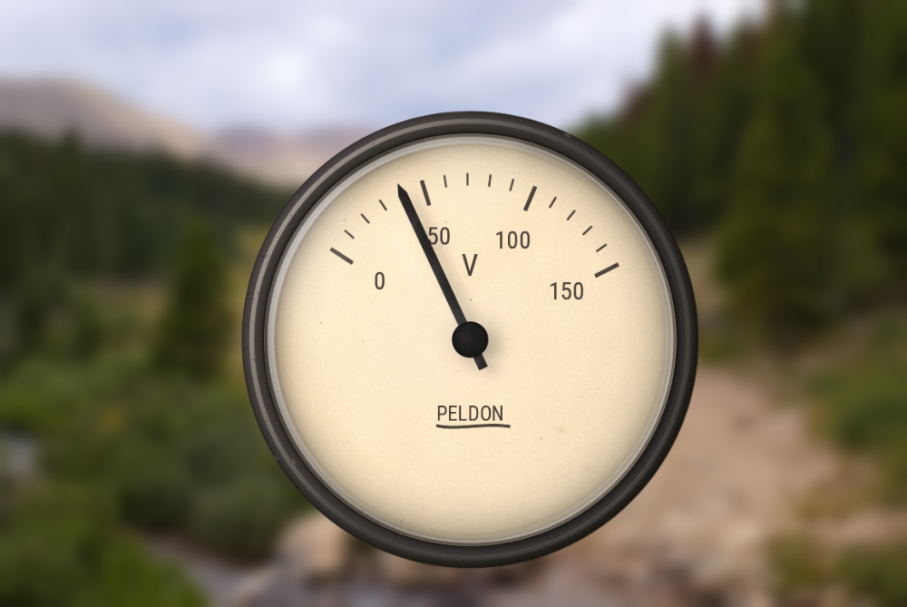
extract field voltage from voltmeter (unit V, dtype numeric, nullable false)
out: 40 V
